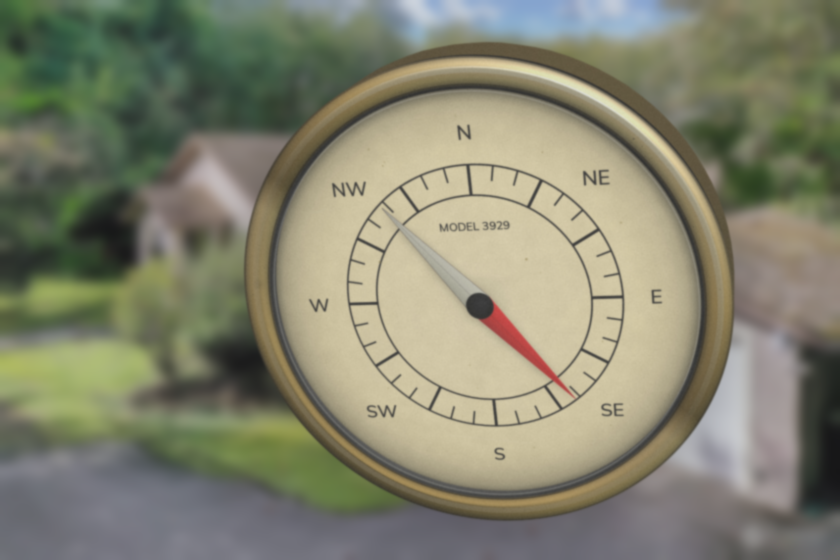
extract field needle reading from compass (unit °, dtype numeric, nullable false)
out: 140 °
